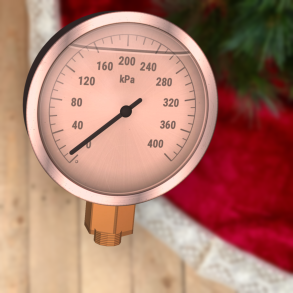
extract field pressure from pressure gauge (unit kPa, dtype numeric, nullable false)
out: 10 kPa
